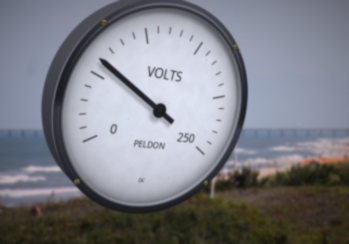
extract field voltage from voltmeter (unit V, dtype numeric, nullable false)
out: 60 V
